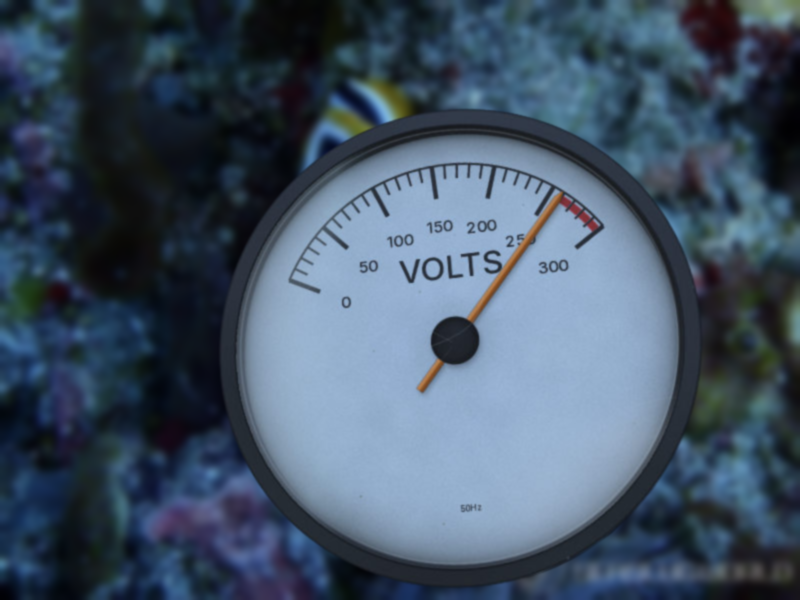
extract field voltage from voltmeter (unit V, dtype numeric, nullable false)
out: 260 V
